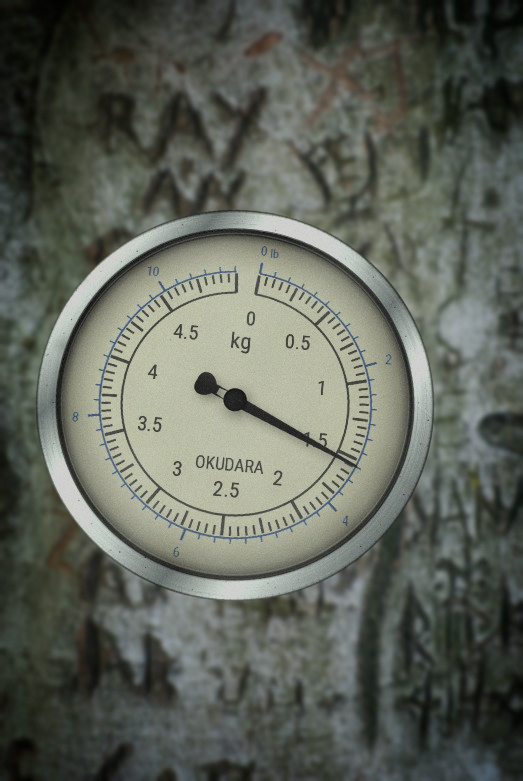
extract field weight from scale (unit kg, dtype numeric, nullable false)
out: 1.55 kg
